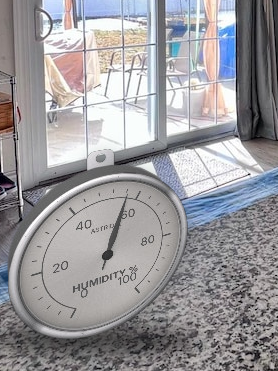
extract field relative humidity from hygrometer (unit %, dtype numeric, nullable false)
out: 56 %
